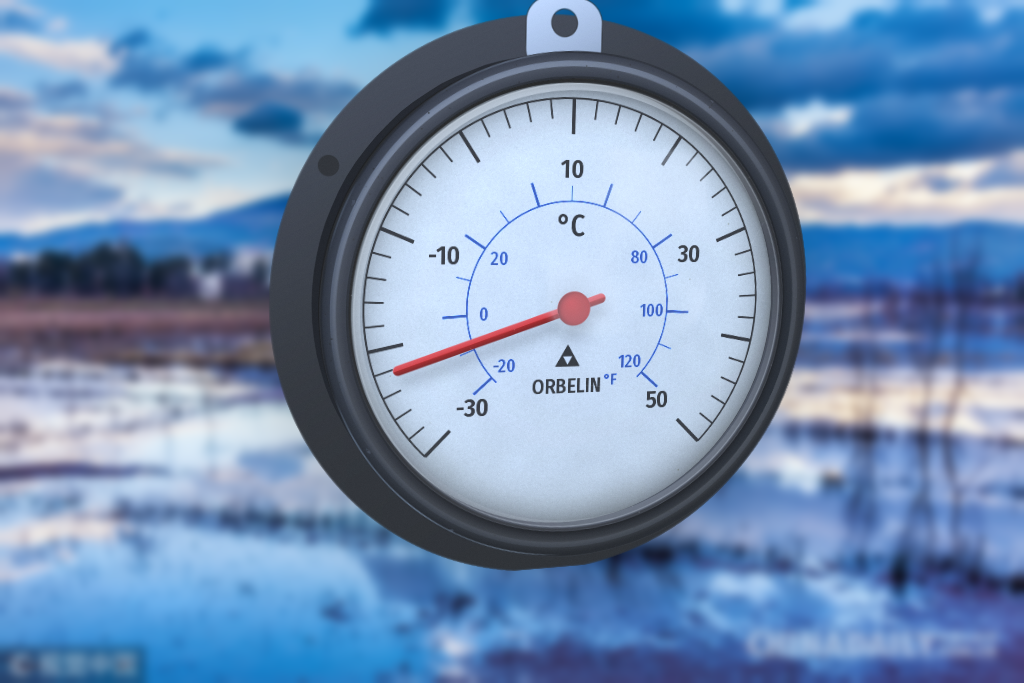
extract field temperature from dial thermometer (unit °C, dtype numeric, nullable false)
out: -22 °C
